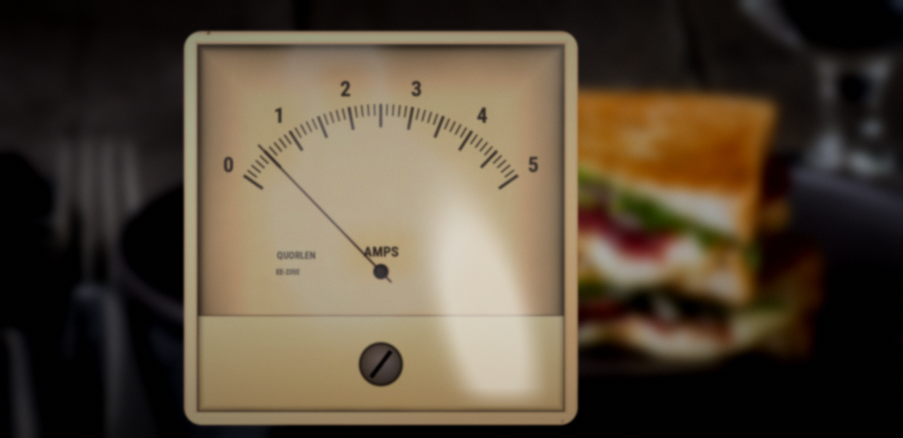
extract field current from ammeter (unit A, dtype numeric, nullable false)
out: 0.5 A
